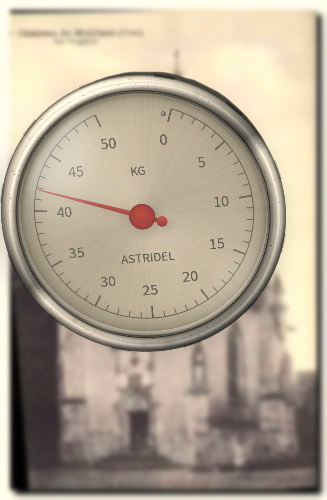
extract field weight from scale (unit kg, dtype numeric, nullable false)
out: 42 kg
